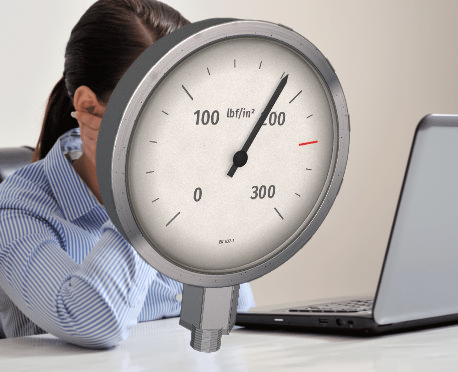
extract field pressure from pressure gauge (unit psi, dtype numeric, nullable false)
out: 180 psi
